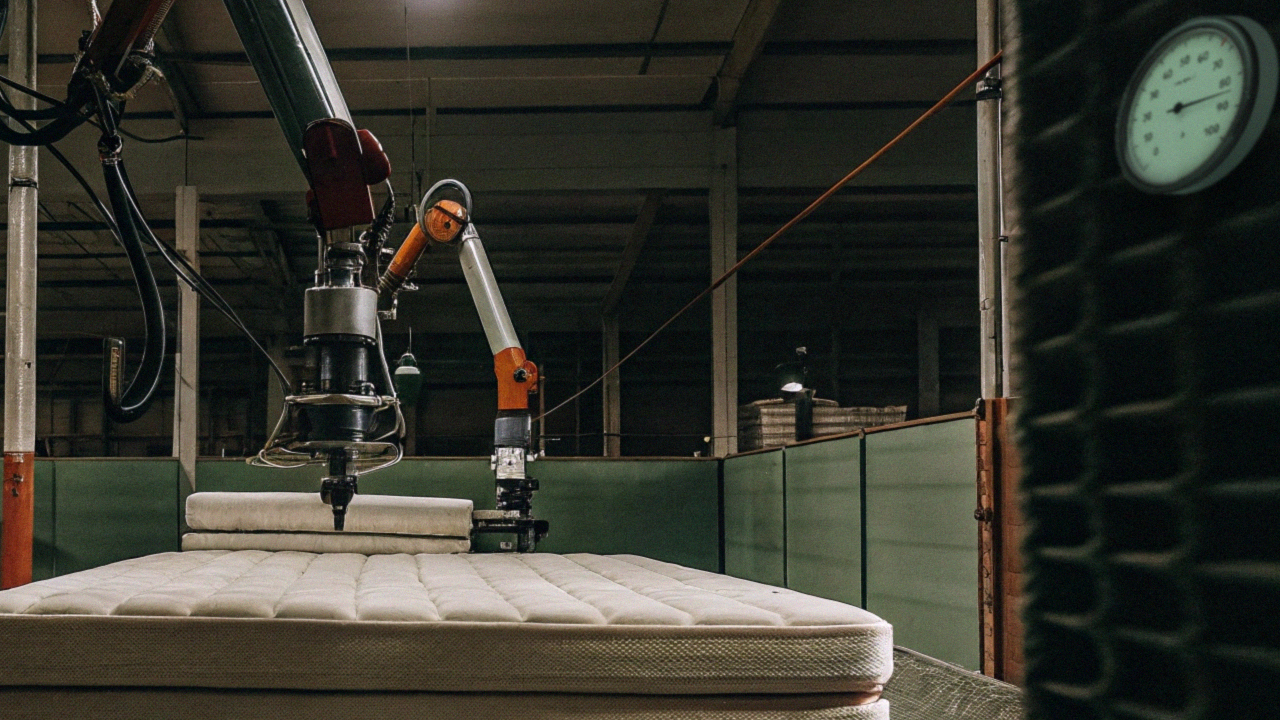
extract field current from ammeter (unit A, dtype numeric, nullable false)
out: 85 A
